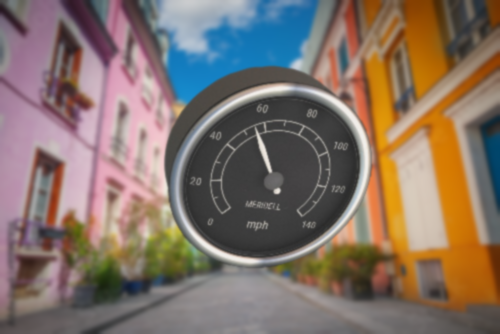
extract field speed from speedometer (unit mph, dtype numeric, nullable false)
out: 55 mph
